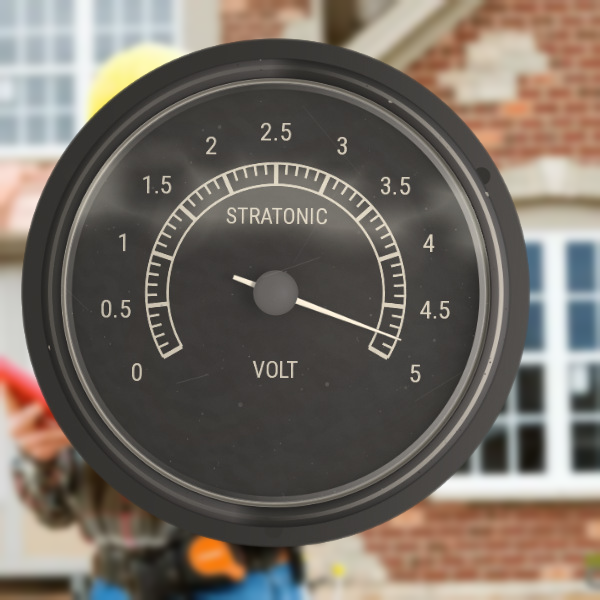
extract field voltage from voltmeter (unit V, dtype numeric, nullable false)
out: 4.8 V
